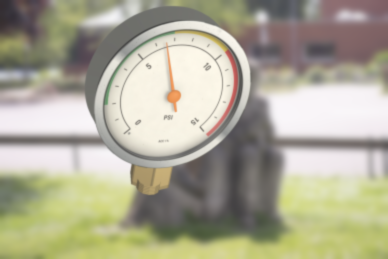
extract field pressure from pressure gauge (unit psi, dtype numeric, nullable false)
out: 6.5 psi
